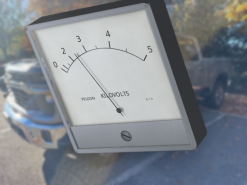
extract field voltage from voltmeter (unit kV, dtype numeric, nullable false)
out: 2.5 kV
